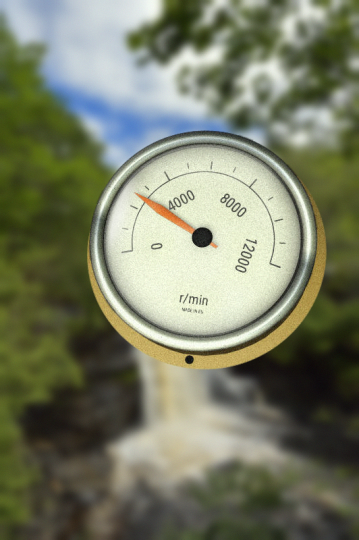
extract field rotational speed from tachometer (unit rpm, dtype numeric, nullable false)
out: 2500 rpm
